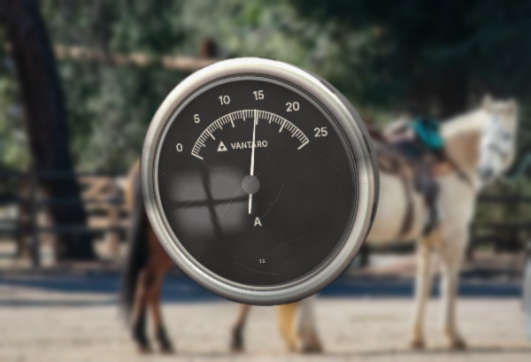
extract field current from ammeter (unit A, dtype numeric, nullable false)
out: 15 A
